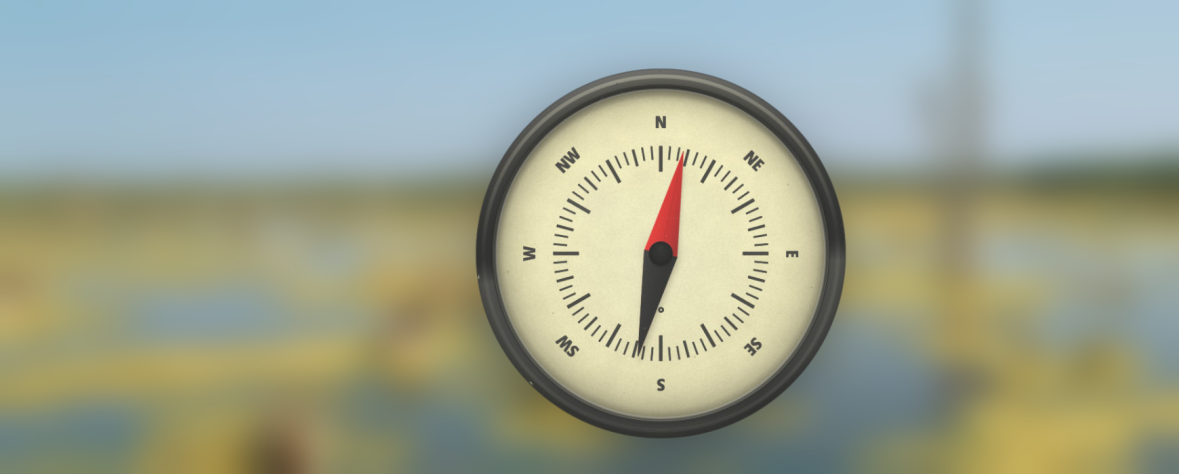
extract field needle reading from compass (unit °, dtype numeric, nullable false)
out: 12.5 °
